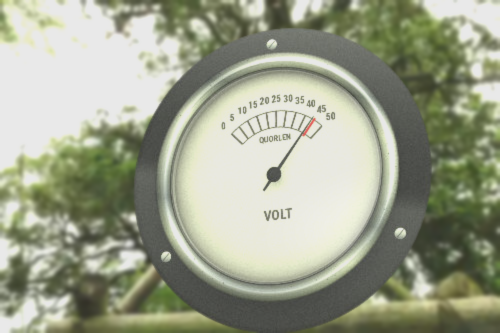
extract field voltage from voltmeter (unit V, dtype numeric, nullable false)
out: 45 V
